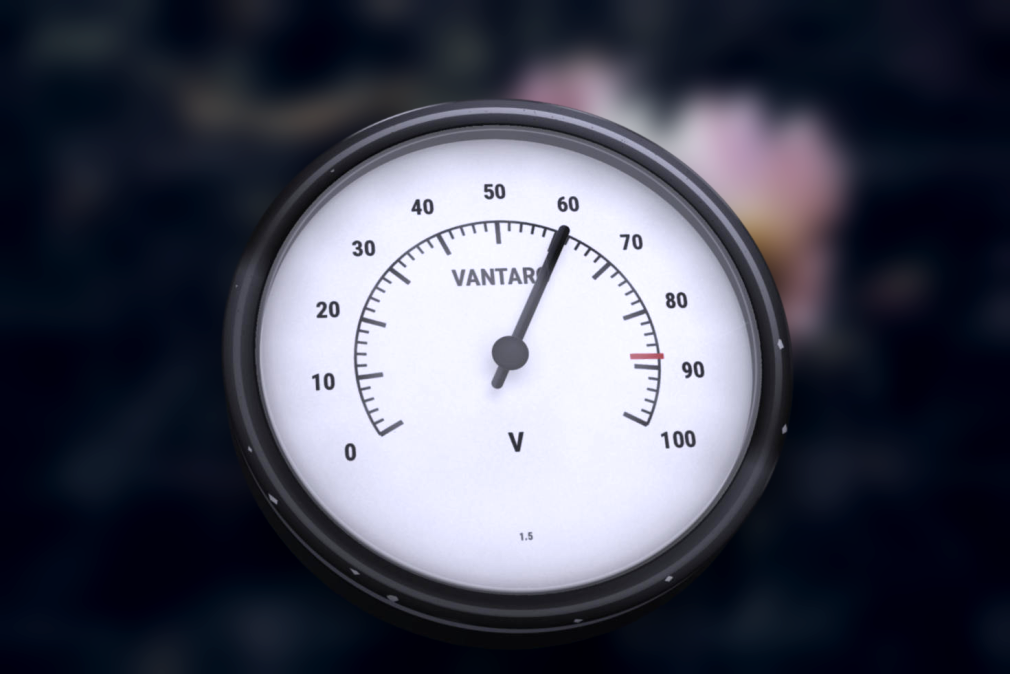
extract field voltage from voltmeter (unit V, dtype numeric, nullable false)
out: 61 V
